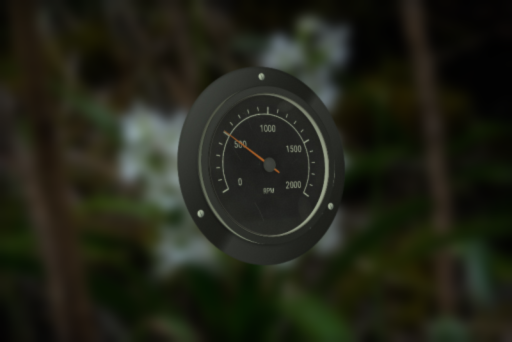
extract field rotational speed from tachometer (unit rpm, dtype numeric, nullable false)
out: 500 rpm
